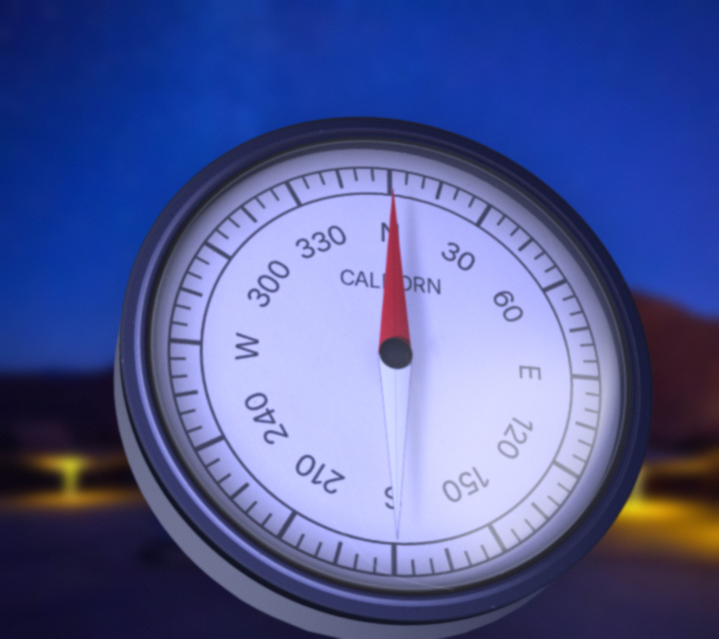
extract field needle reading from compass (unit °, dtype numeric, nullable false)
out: 0 °
